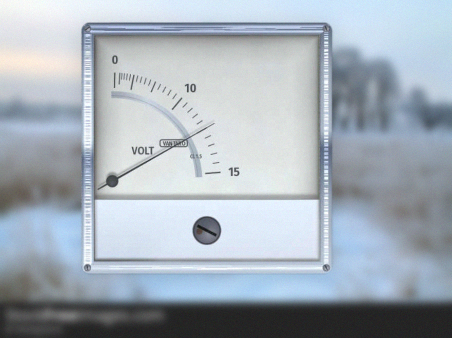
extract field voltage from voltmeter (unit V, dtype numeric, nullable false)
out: 12.5 V
